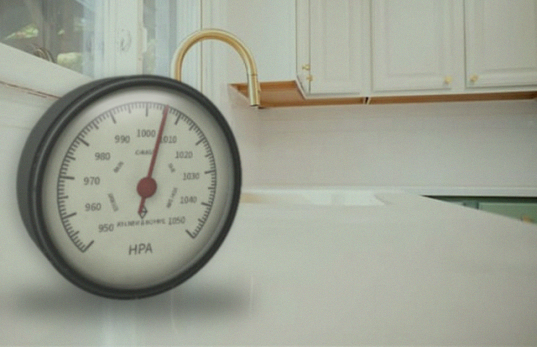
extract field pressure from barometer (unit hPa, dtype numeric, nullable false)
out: 1005 hPa
